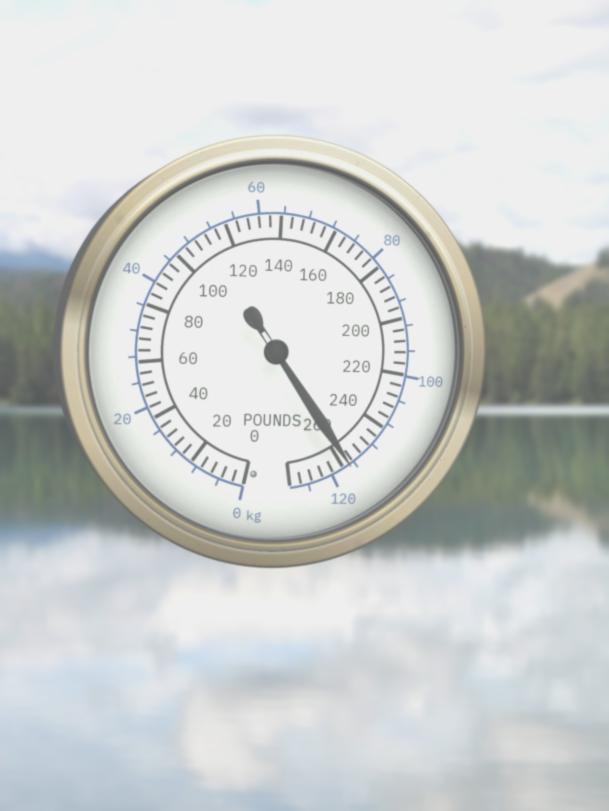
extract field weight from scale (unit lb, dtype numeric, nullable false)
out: 258 lb
